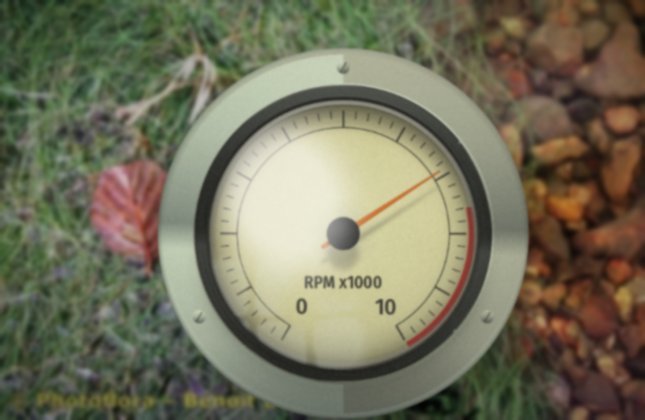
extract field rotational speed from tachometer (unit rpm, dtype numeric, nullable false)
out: 6900 rpm
